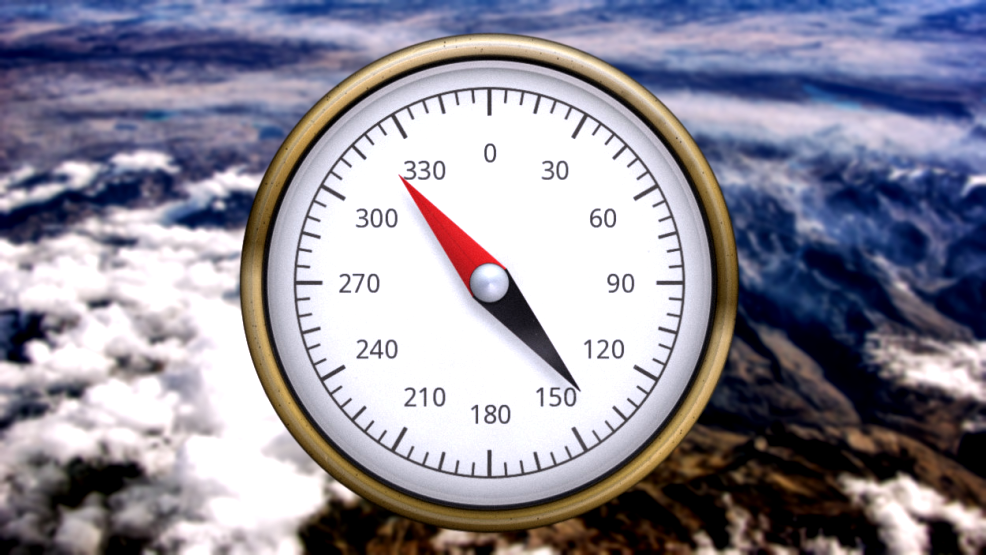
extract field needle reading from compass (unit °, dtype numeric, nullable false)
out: 320 °
